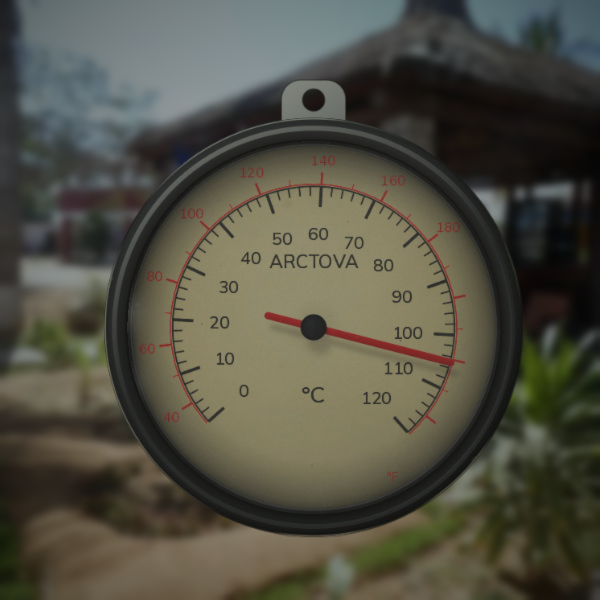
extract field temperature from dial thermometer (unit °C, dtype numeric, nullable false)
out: 105 °C
